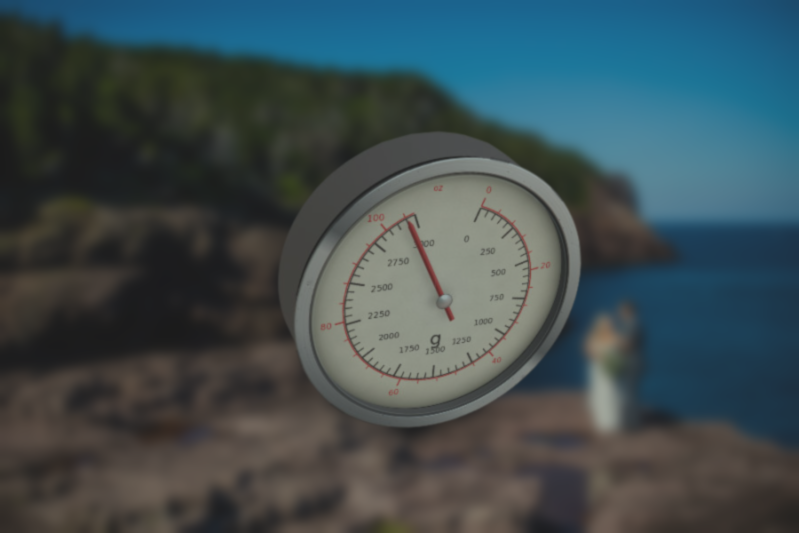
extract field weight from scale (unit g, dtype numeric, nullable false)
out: 2950 g
